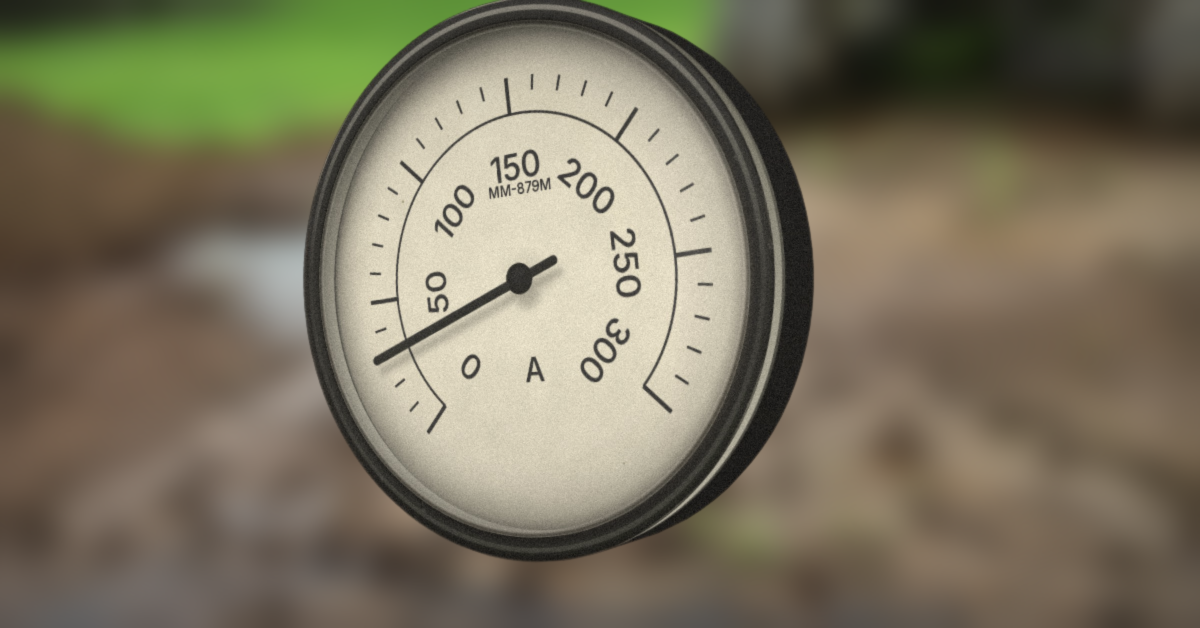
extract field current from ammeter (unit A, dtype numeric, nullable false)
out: 30 A
